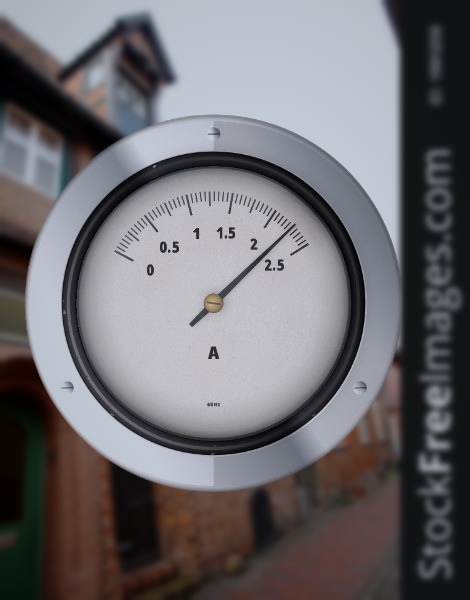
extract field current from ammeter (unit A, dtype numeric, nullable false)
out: 2.25 A
